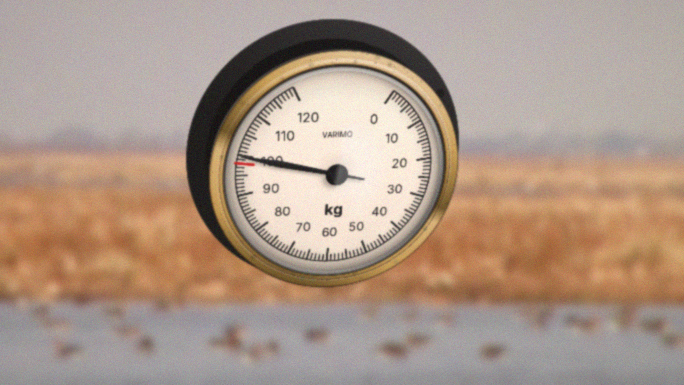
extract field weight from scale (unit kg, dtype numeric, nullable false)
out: 100 kg
